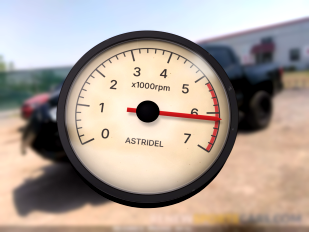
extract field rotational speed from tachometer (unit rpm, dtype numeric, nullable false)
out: 6200 rpm
